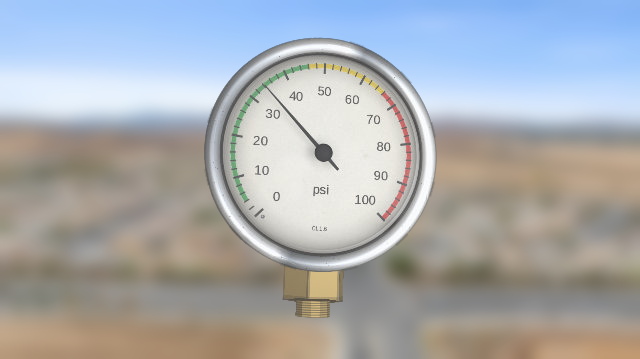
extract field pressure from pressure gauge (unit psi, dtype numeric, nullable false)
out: 34 psi
